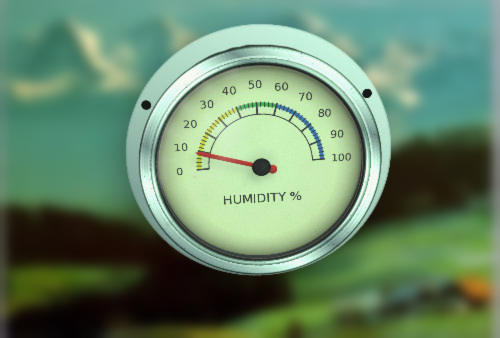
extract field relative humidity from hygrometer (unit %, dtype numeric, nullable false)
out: 10 %
